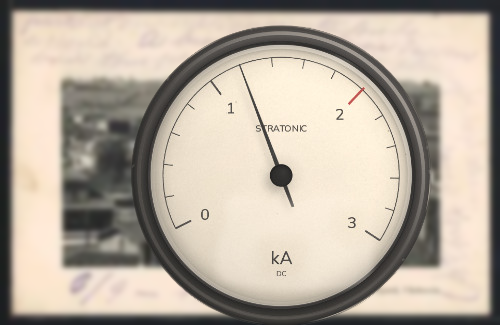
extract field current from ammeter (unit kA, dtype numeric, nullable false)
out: 1.2 kA
